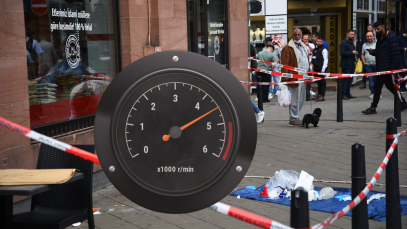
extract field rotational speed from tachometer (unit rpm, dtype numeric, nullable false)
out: 4500 rpm
